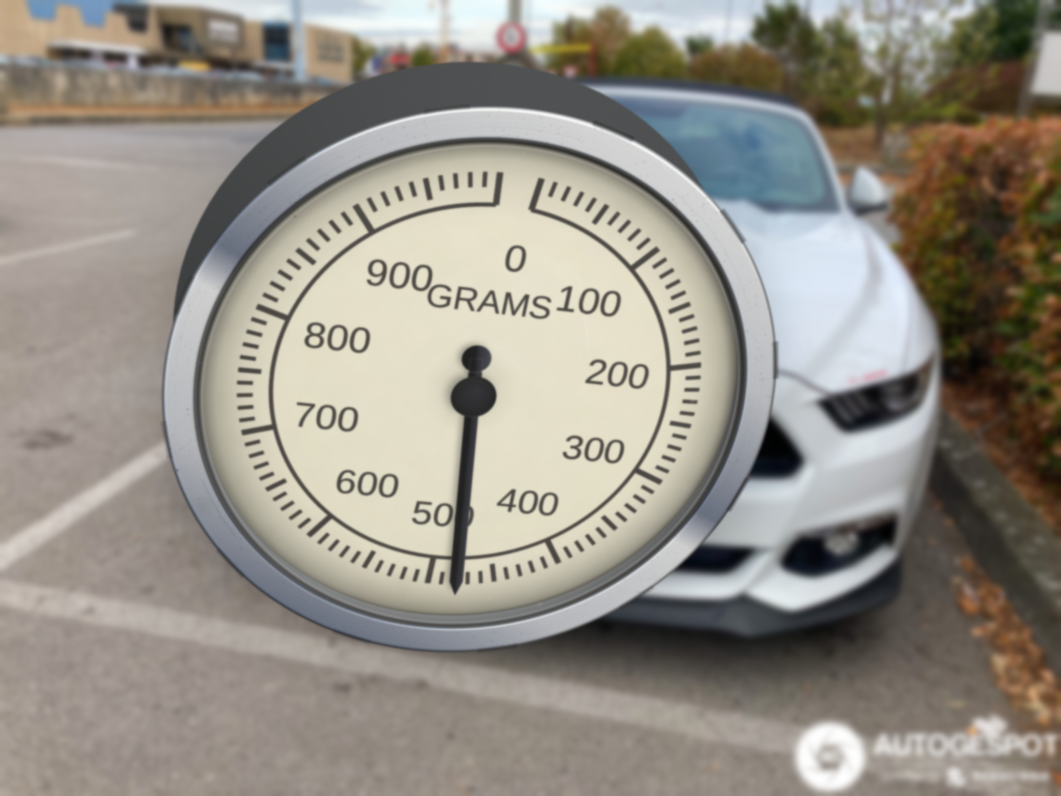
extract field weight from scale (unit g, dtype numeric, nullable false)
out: 480 g
